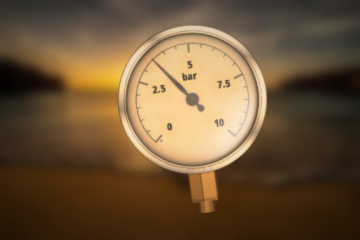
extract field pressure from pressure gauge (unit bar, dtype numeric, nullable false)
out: 3.5 bar
